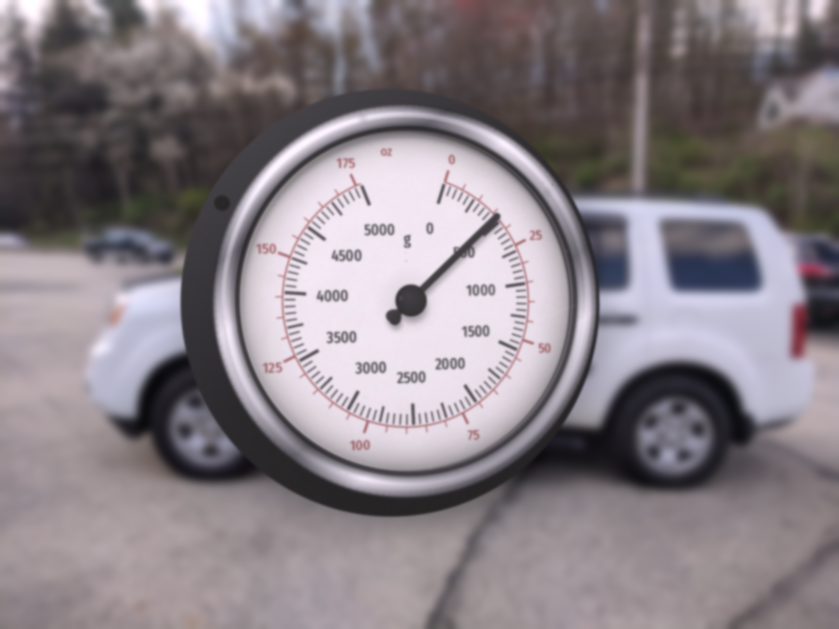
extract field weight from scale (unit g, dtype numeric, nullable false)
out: 450 g
